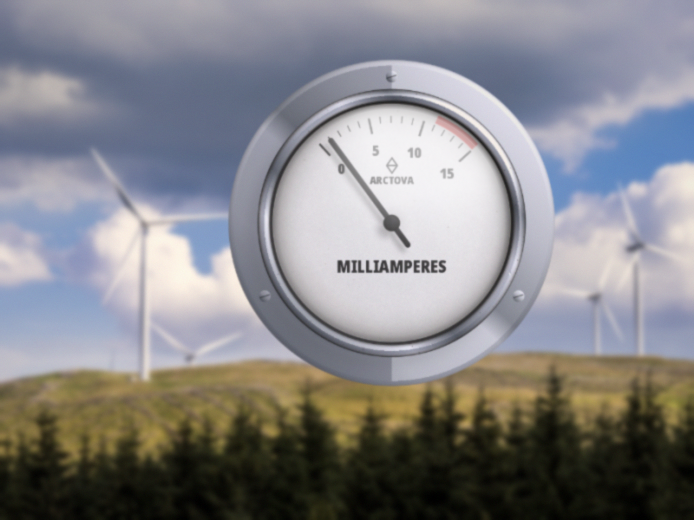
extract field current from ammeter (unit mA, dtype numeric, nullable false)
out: 1 mA
